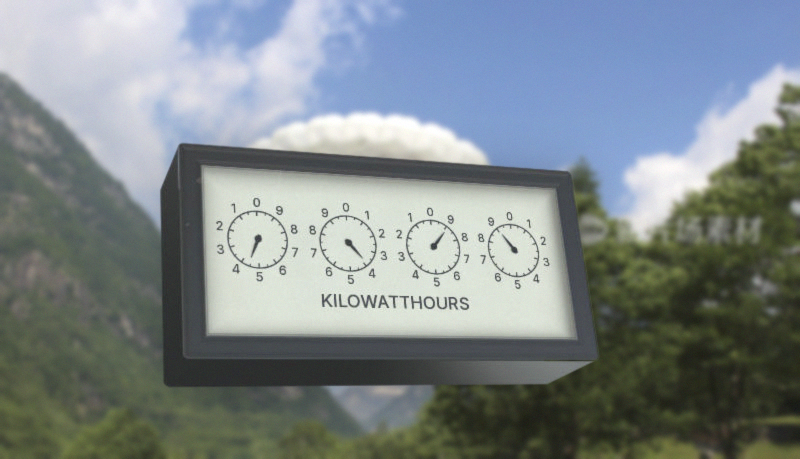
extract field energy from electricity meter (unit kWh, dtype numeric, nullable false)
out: 4389 kWh
